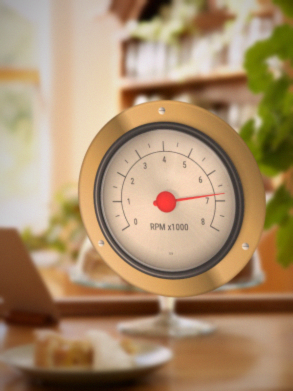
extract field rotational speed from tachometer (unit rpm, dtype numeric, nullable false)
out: 6750 rpm
